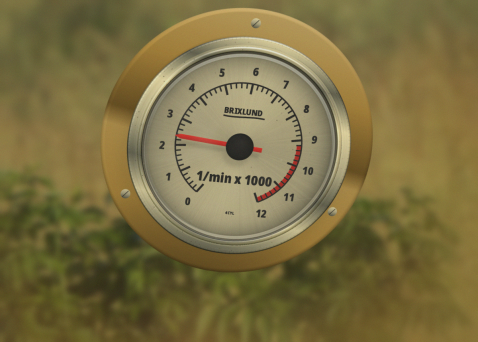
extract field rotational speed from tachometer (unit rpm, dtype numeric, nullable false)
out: 2400 rpm
